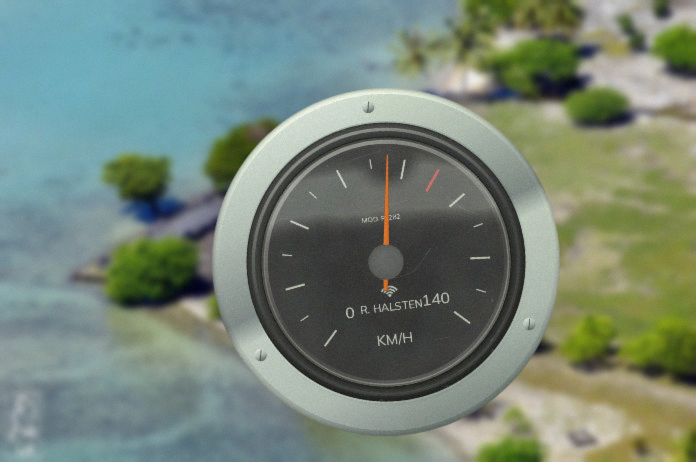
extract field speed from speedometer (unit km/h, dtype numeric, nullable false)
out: 75 km/h
